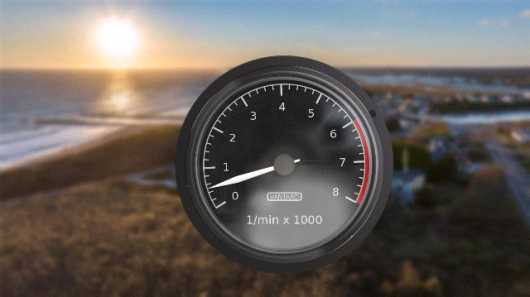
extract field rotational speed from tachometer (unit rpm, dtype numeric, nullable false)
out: 500 rpm
